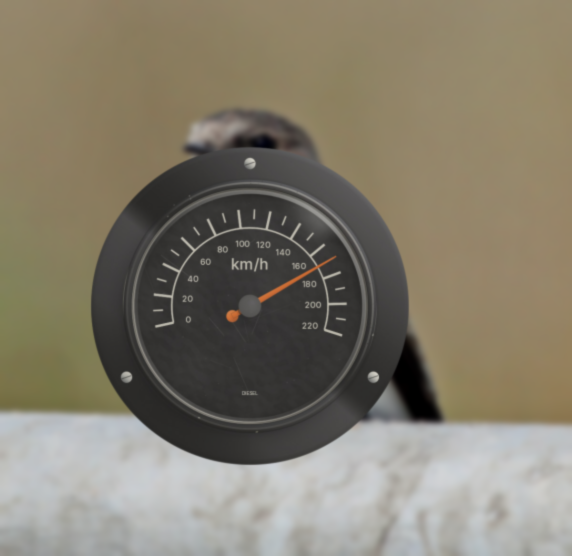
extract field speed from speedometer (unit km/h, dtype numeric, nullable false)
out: 170 km/h
